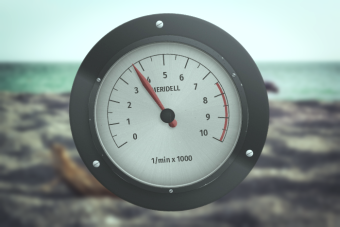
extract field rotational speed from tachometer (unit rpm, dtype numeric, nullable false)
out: 3750 rpm
